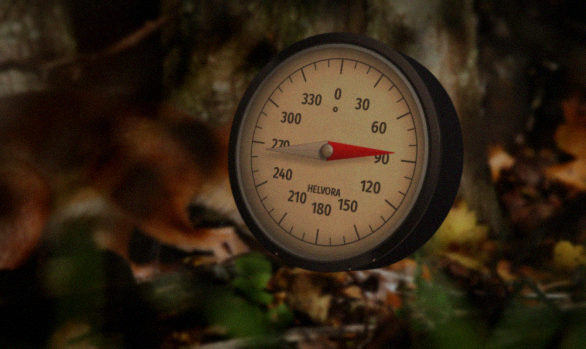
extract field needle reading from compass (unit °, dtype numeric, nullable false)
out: 85 °
